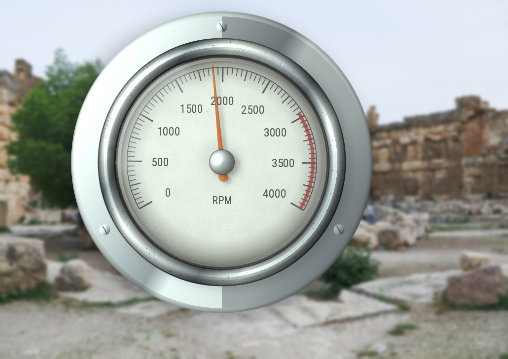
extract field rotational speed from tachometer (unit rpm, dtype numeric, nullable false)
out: 1900 rpm
